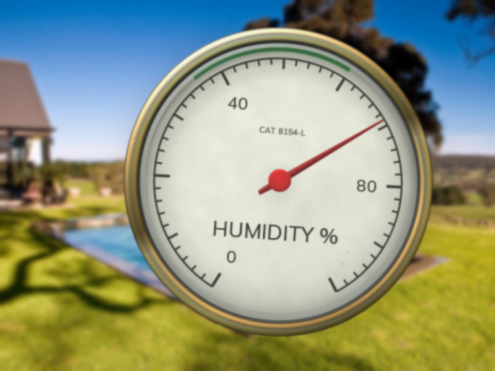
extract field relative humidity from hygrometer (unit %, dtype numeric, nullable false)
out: 69 %
